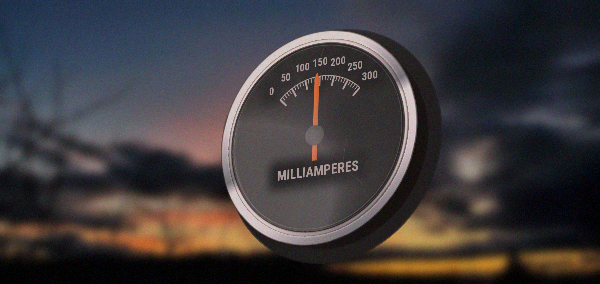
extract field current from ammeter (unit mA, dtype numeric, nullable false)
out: 150 mA
